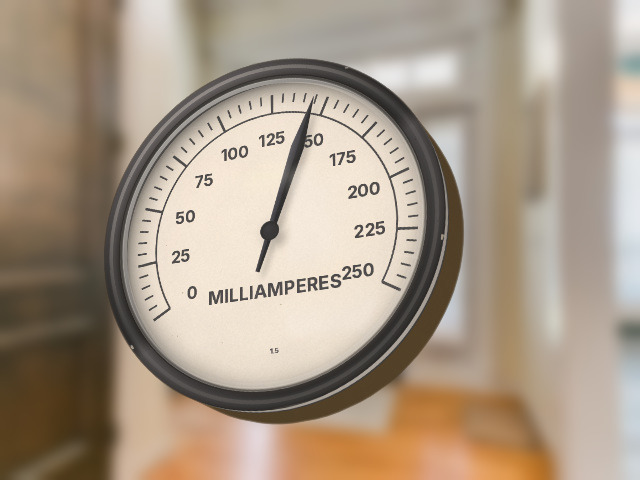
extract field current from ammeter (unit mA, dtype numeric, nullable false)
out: 145 mA
